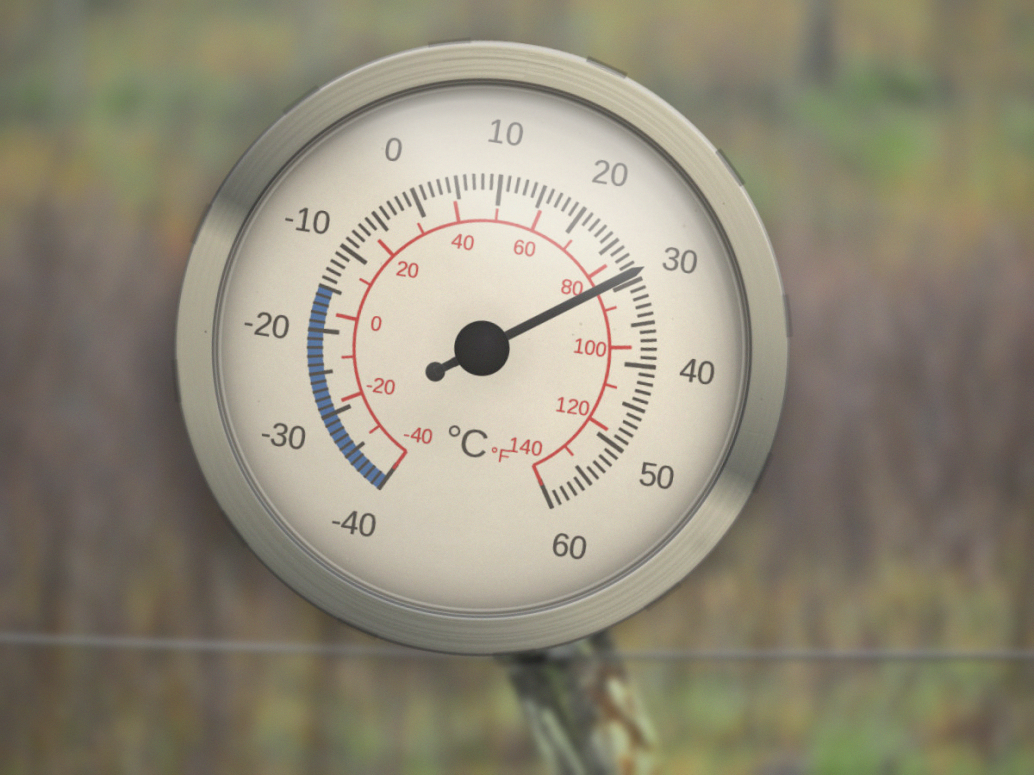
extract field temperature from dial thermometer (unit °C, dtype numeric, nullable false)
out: 29 °C
